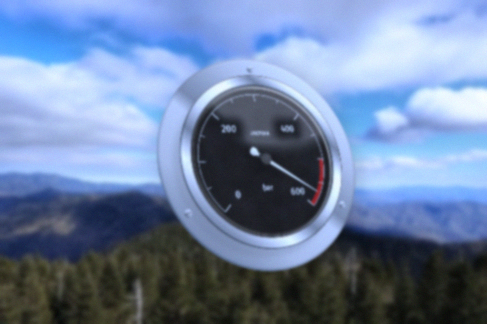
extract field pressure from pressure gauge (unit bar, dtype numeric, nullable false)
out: 575 bar
